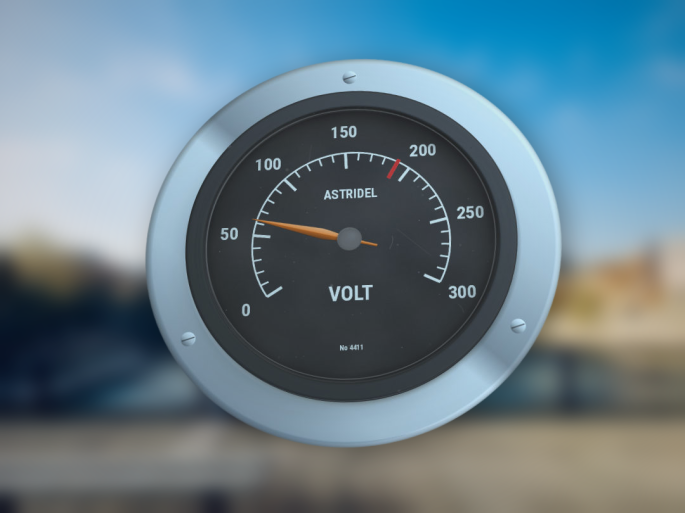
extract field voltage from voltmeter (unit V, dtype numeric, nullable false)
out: 60 V
